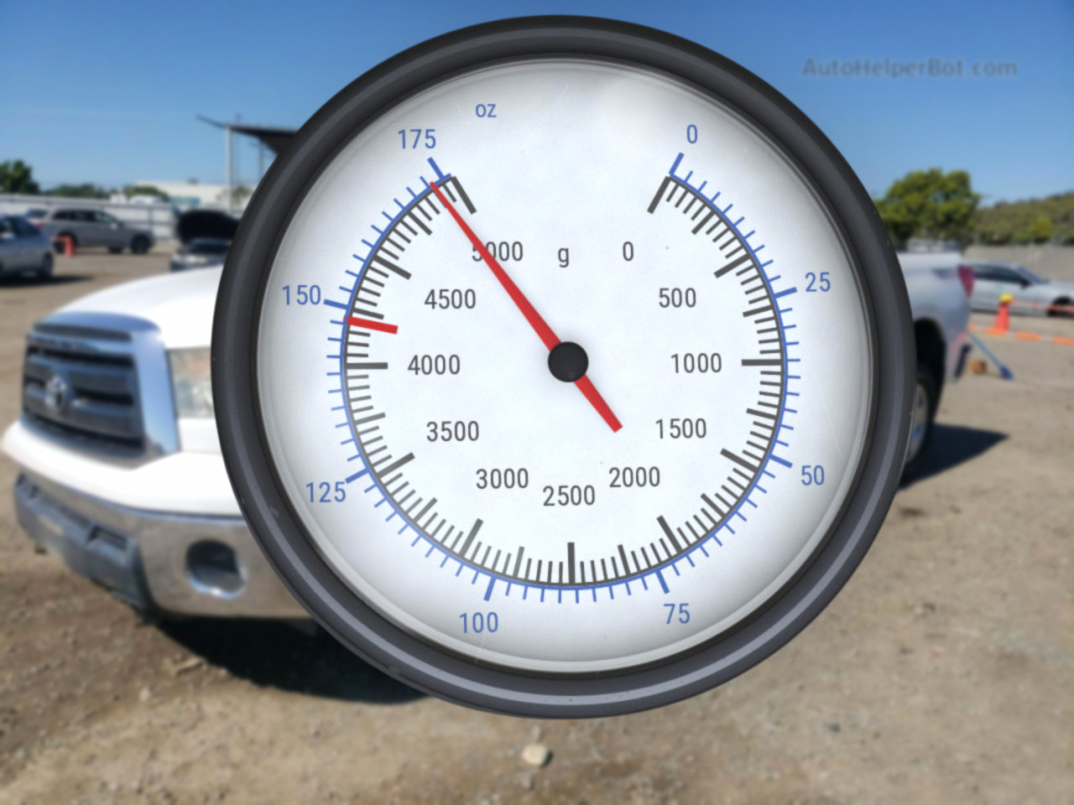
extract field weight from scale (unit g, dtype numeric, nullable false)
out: 4900 g
